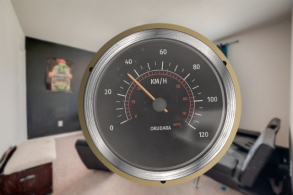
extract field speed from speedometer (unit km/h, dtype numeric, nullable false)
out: 35 km/h
